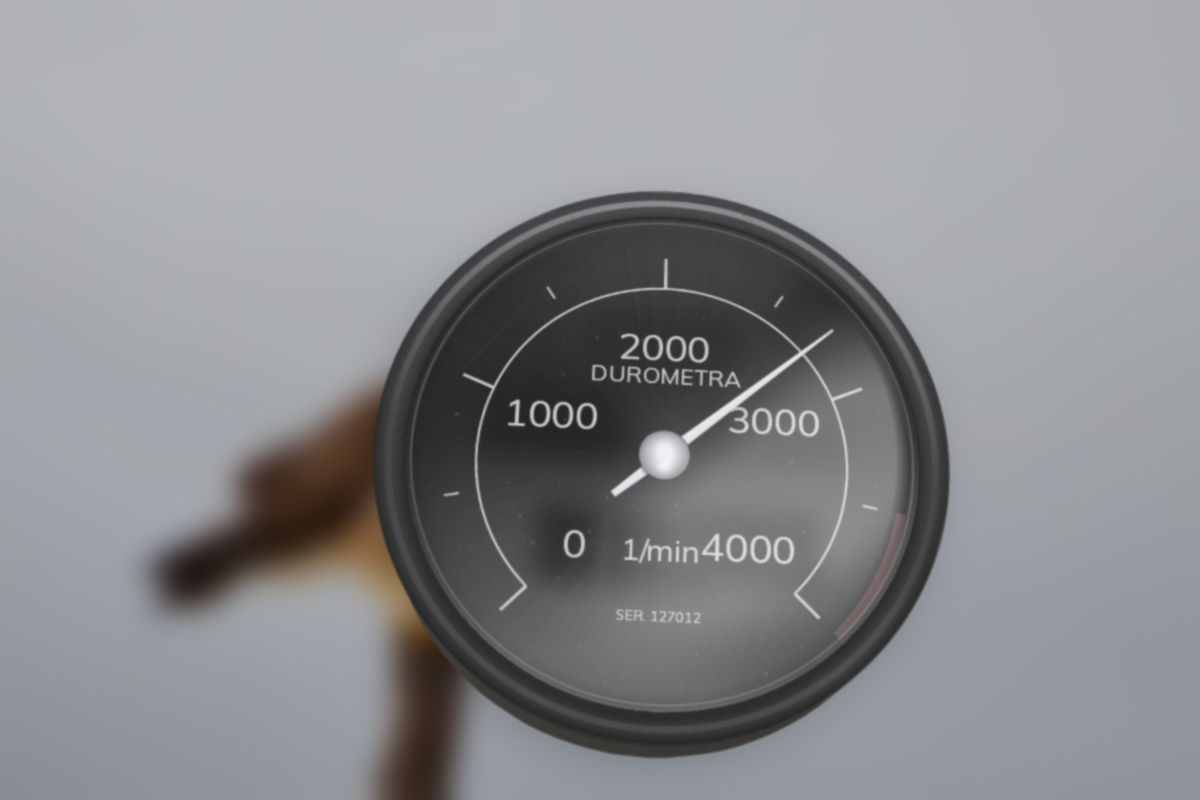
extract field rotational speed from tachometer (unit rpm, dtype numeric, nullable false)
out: 2750 rpm
